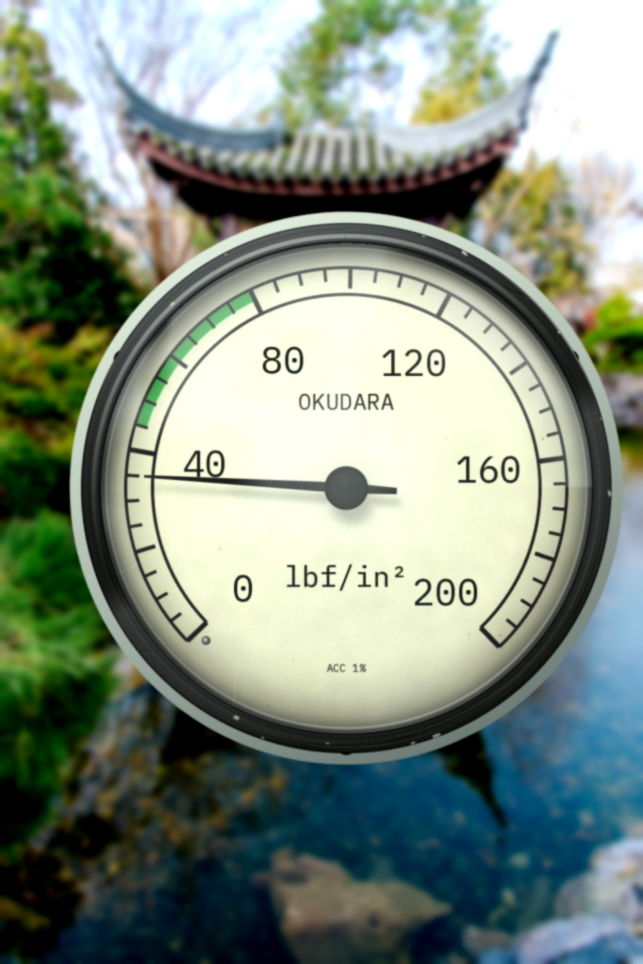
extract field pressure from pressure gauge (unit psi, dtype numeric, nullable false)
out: 35 psi
